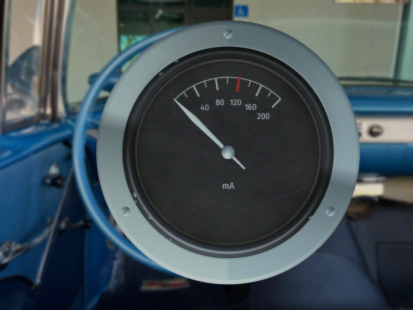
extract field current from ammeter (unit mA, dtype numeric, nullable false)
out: 0 mA
